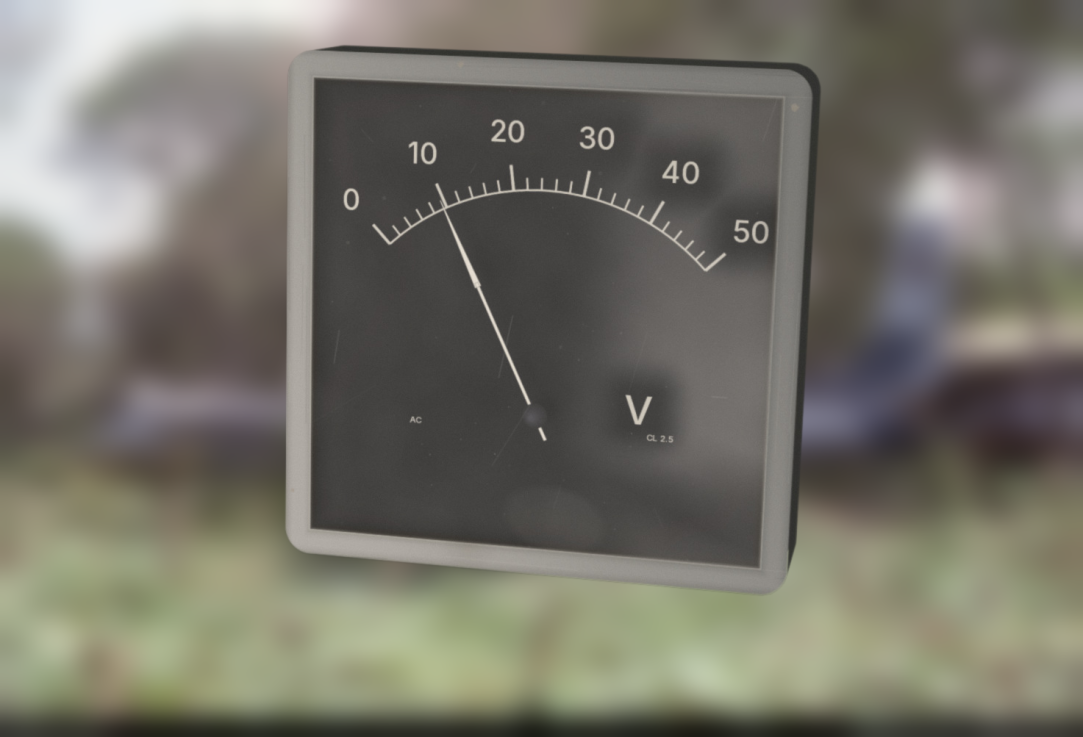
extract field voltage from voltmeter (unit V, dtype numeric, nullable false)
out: 10 V
